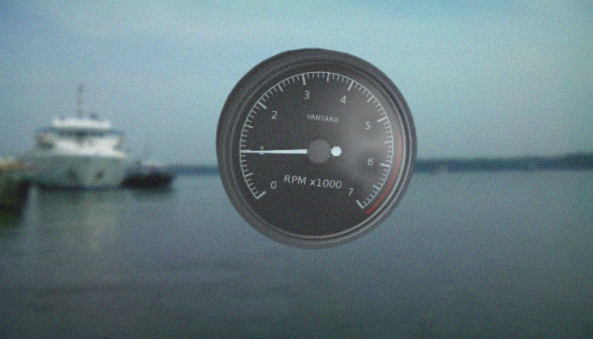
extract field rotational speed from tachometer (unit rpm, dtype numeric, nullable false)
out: 1000 rpm
